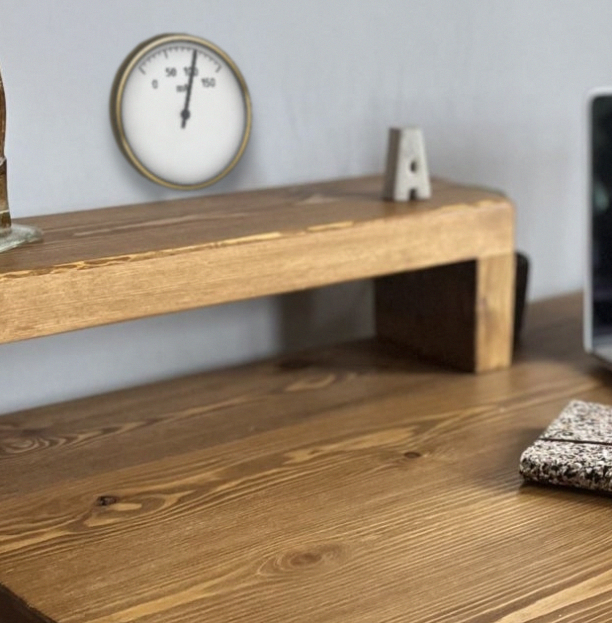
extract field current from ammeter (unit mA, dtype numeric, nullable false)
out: 100 mA
